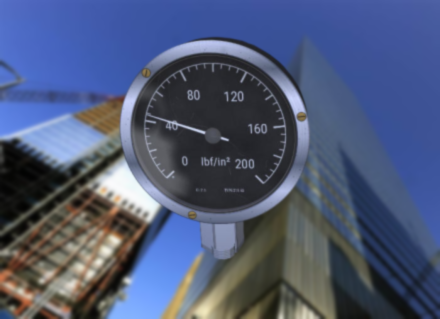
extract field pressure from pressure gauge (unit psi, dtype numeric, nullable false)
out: 45 psi
